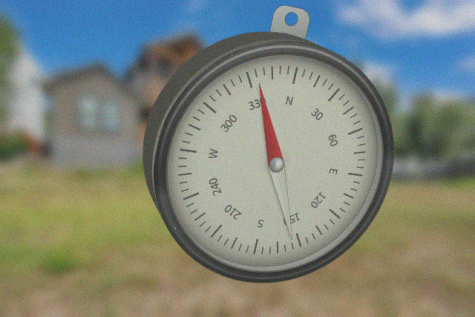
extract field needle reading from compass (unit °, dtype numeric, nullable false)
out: 335 °
